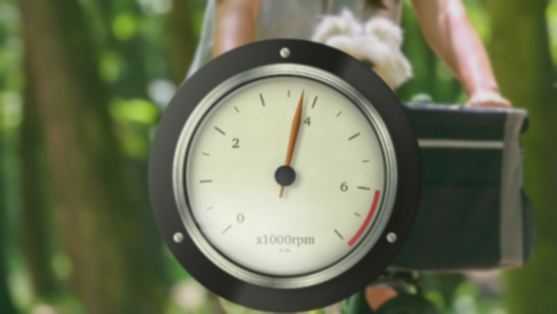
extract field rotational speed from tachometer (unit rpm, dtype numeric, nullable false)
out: 3750 rpm
